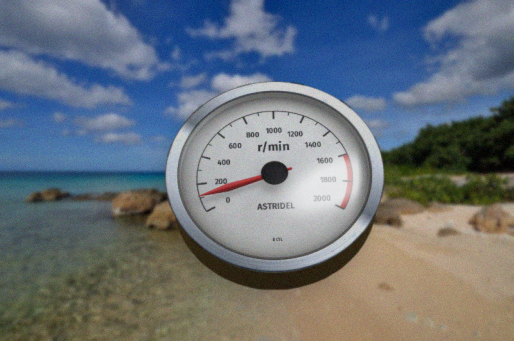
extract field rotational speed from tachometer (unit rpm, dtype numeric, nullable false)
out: 100 rpm
